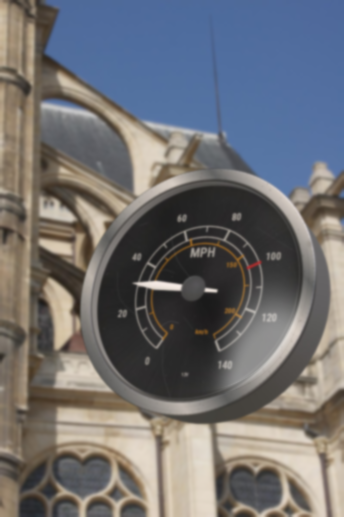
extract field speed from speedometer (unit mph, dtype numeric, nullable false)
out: 30 mph
